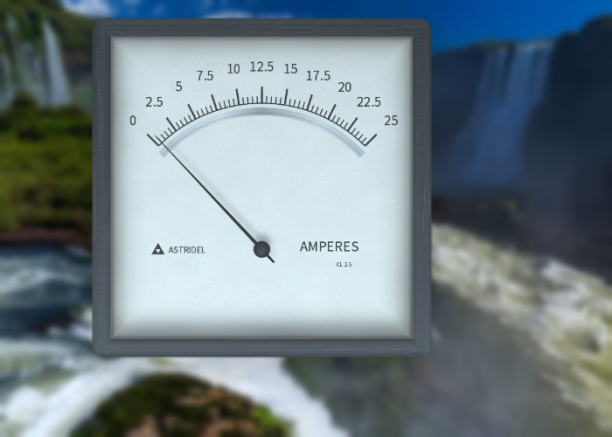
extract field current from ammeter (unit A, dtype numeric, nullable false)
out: 0.5 A
